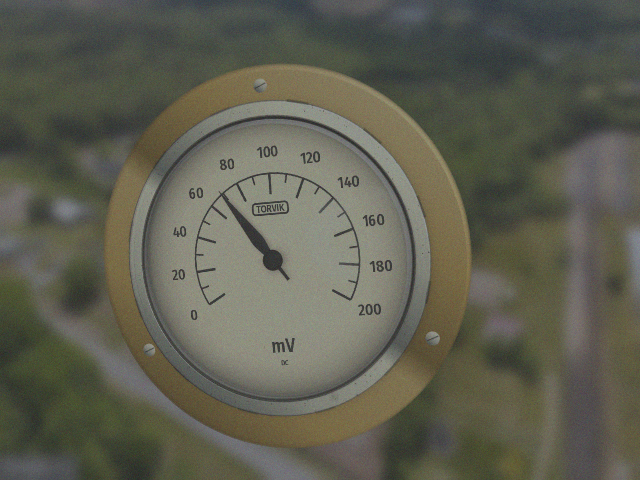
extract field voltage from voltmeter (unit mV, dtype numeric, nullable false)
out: 70 mV
